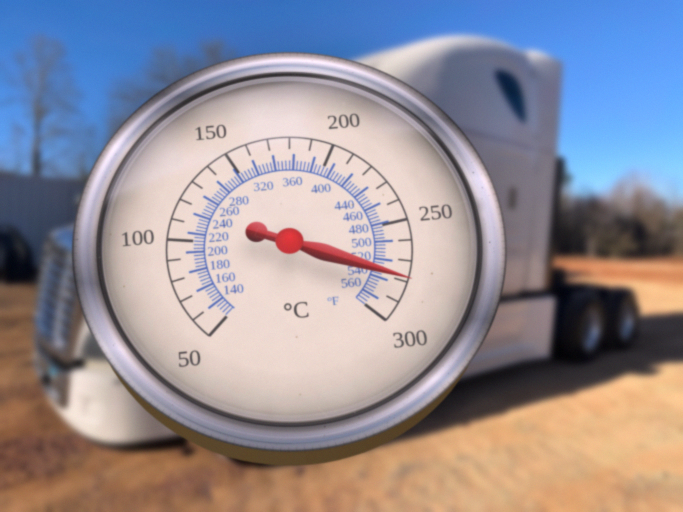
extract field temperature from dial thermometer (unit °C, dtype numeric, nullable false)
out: 280 °C
